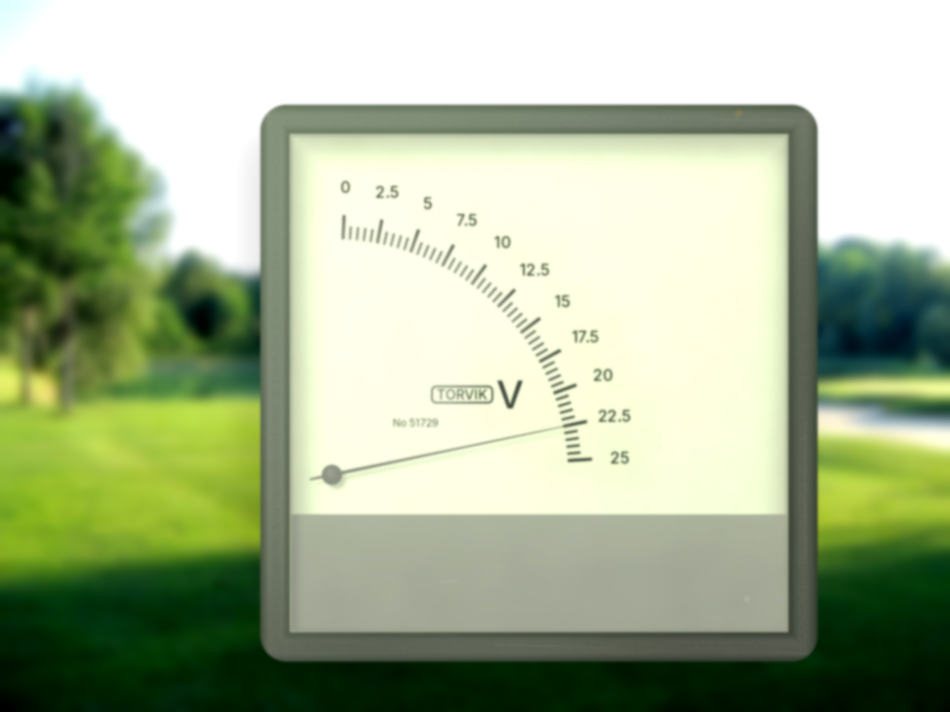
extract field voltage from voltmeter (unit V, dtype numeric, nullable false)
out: 22.5 V
